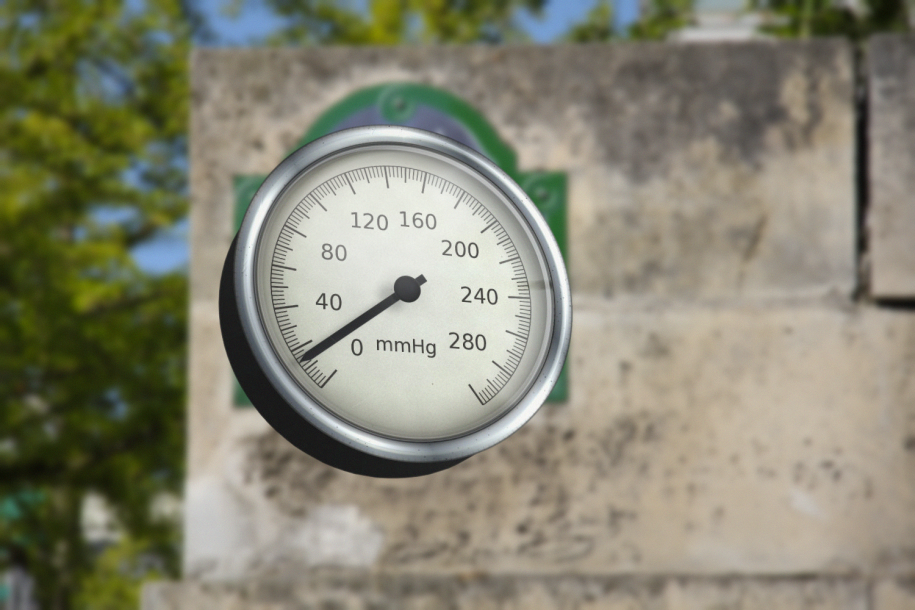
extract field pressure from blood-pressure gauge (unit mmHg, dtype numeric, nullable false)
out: 14 mmHg
